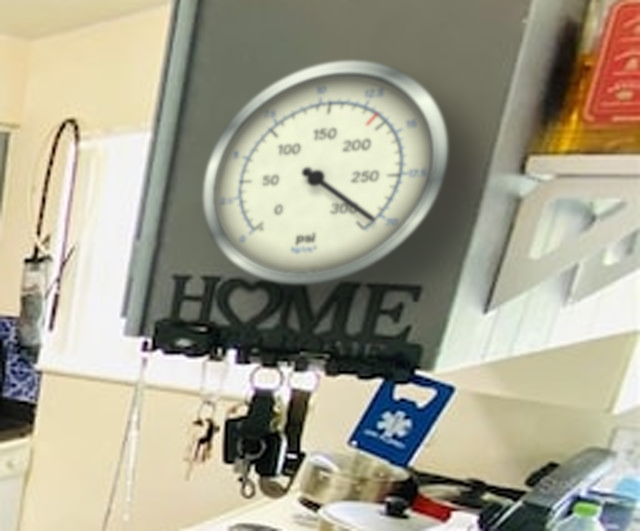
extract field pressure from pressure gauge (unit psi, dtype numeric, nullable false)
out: 290 psi
